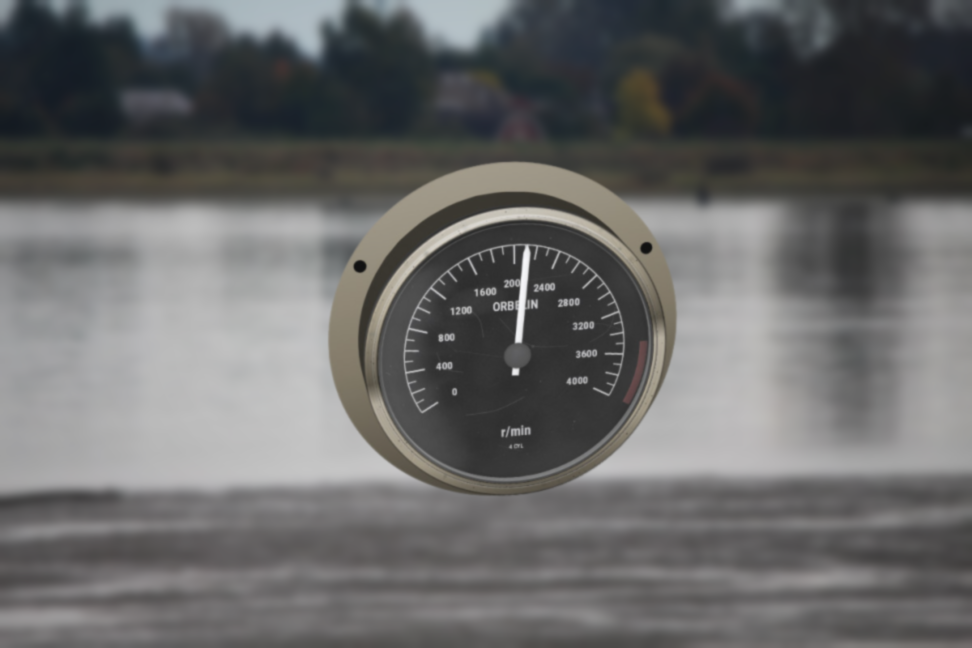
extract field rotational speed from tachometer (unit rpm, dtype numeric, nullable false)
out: 2100 rpm
